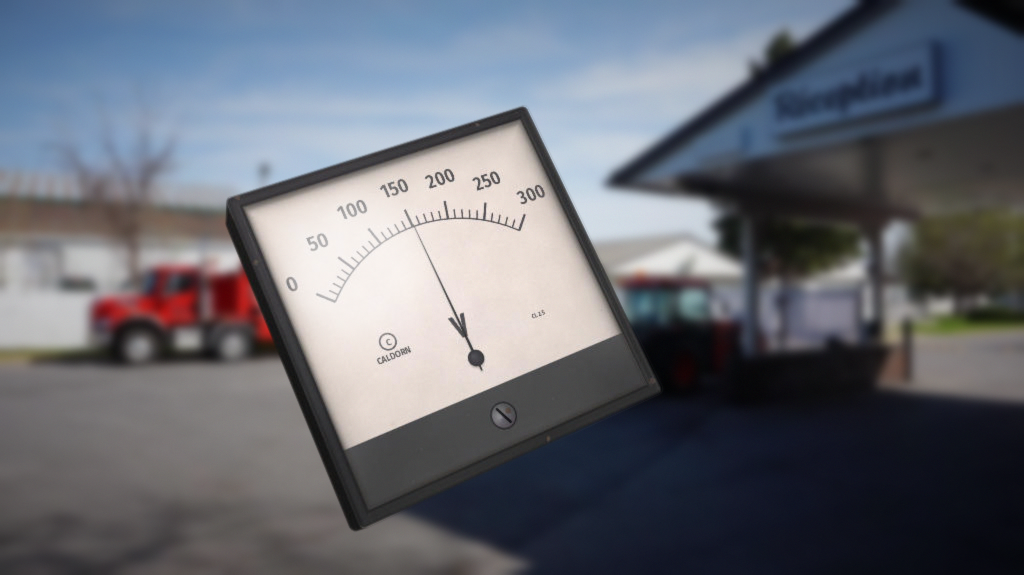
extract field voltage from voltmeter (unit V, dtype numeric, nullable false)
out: 150 V
